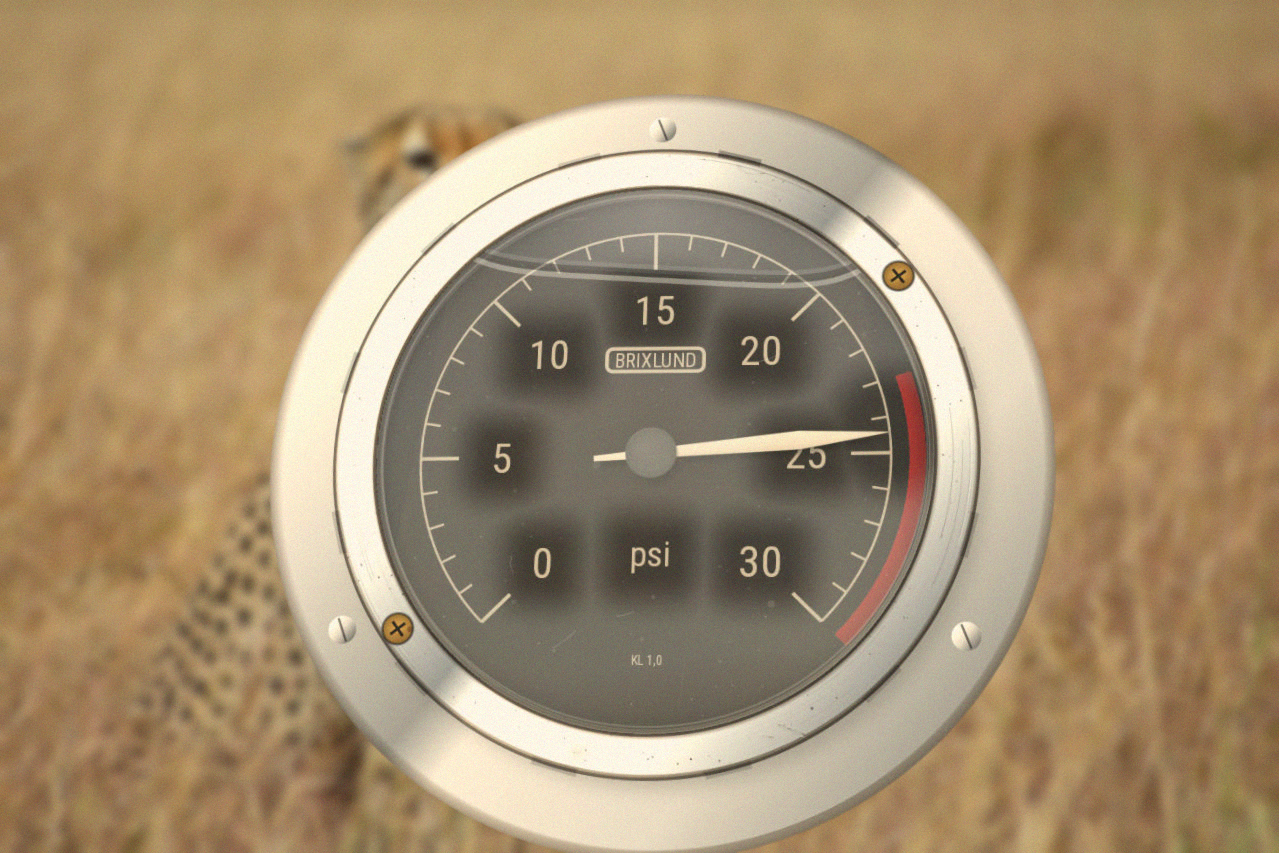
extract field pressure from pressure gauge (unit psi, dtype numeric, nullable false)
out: 24.5 psi
